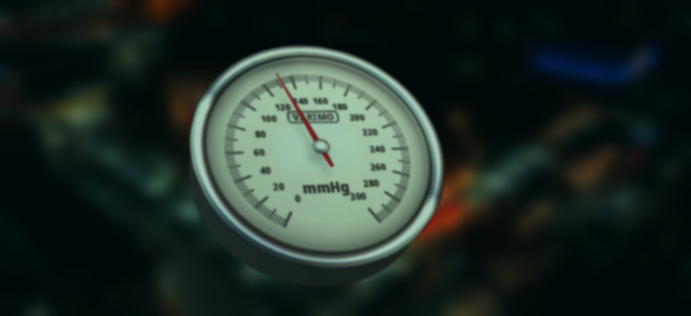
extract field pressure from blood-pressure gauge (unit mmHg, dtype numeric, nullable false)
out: 130 mmHg
